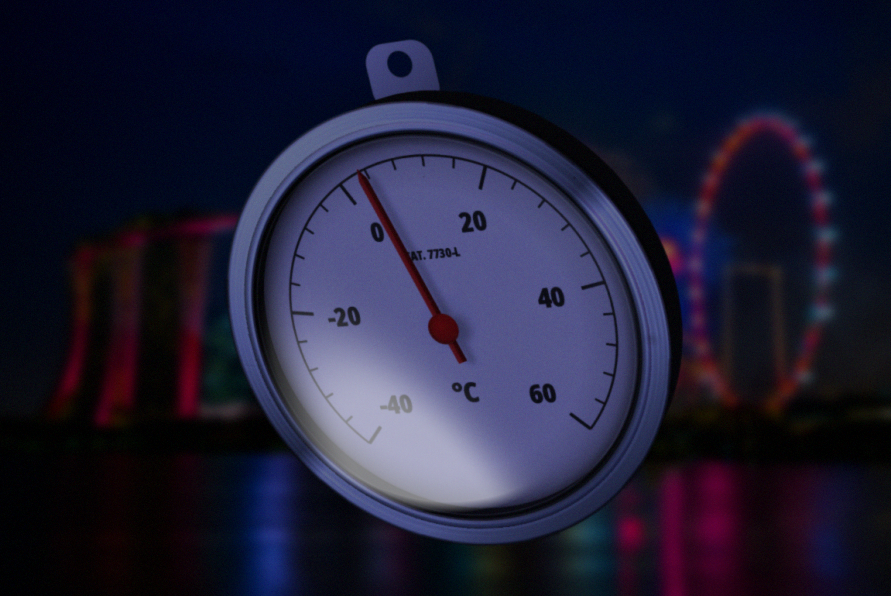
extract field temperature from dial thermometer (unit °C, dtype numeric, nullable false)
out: 4 °C
